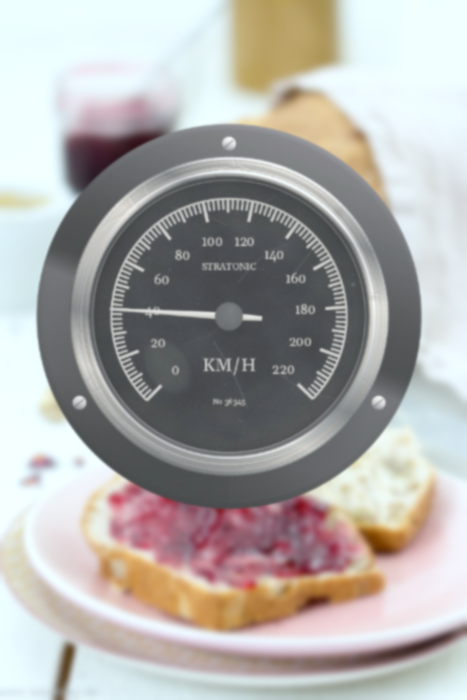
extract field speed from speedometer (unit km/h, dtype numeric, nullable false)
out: 40 km/h
